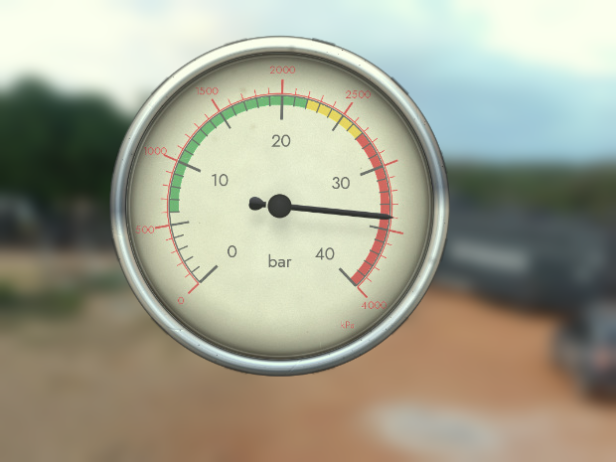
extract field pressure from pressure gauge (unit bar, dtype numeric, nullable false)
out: 34 bar
